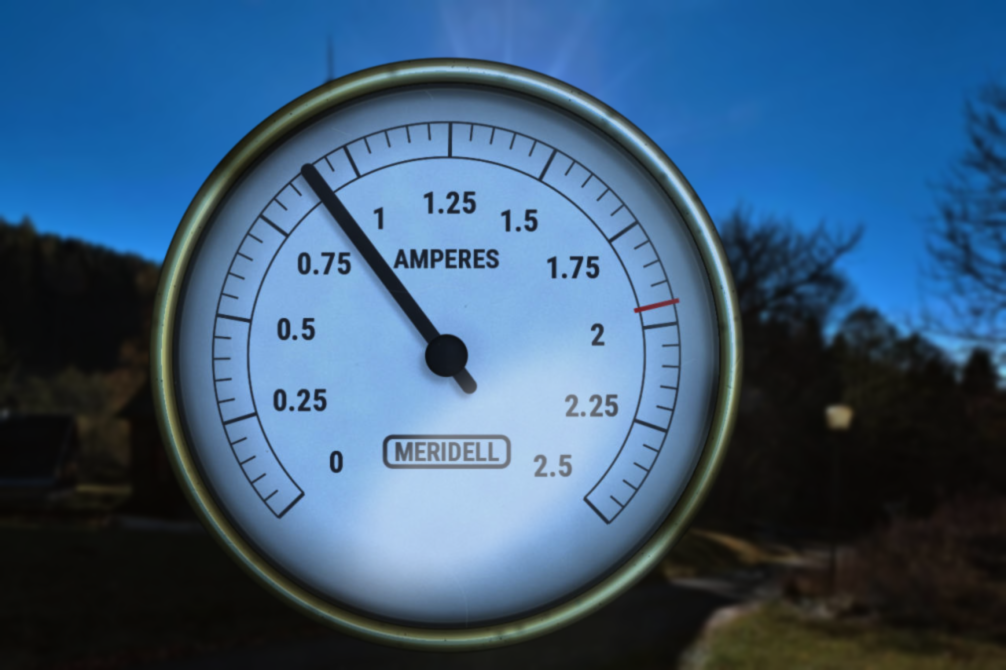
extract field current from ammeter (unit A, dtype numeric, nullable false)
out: 0.9 A
